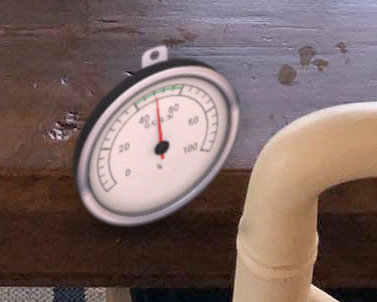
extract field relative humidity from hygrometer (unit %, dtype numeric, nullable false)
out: 48 %
